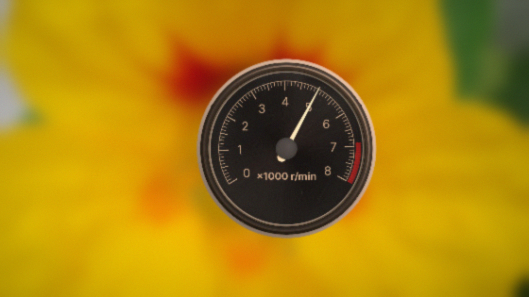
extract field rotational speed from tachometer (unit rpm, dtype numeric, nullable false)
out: 5000 rpm
